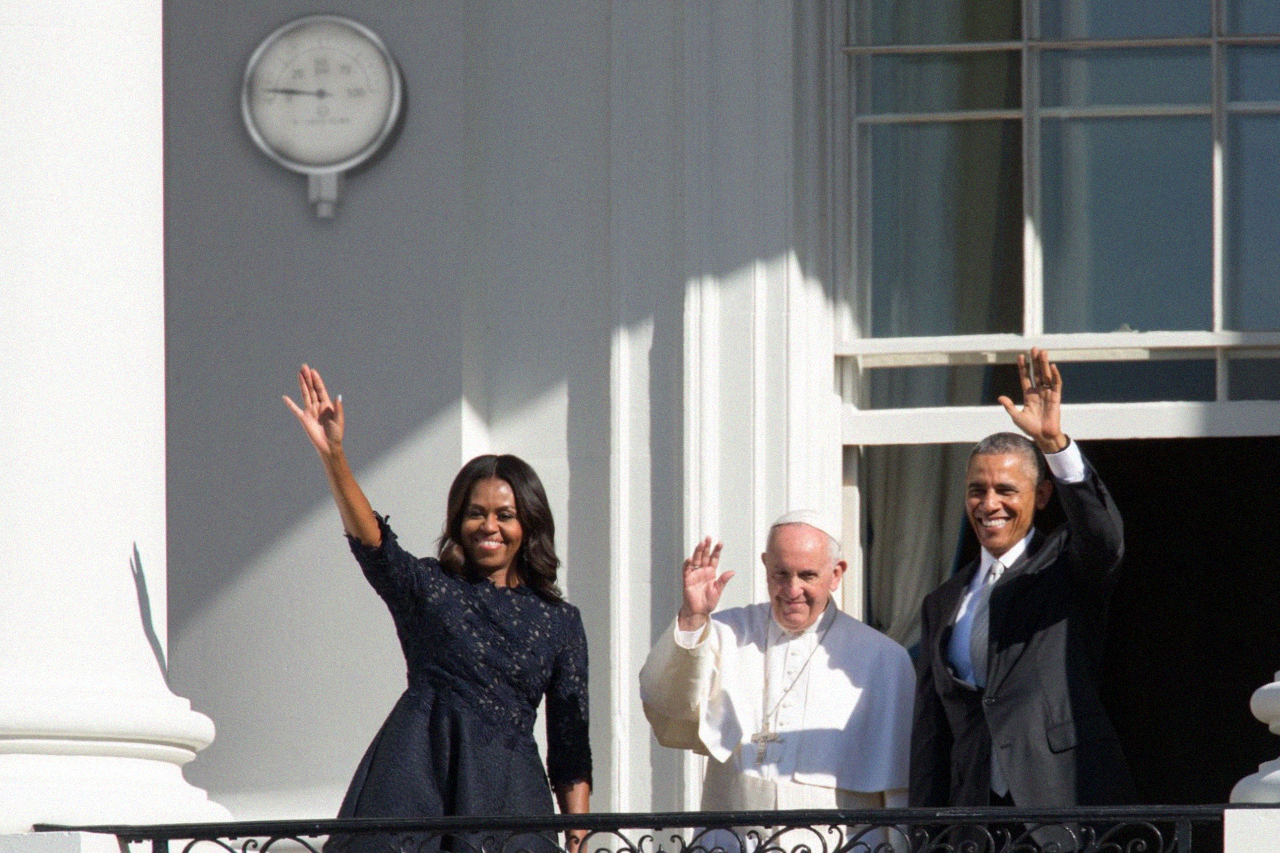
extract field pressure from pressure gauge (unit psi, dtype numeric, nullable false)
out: 5 psi
